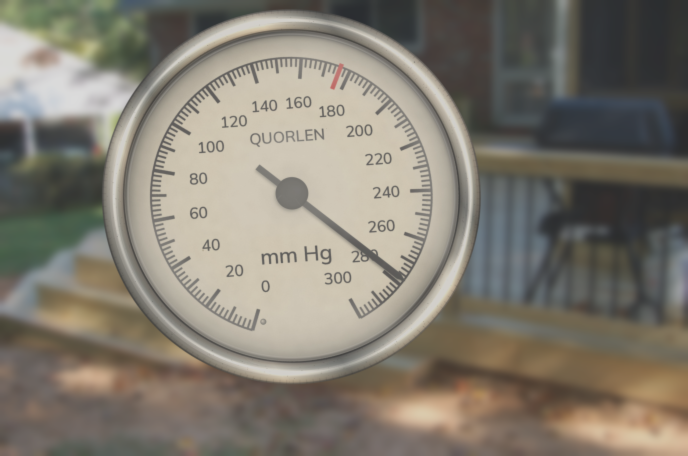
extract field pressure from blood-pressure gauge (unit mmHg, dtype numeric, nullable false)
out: 278 mmHg
